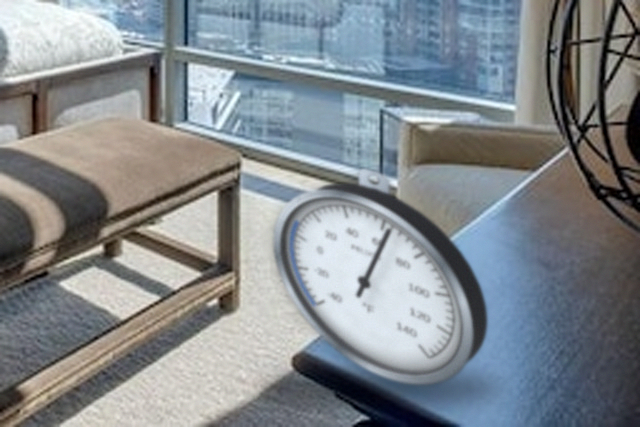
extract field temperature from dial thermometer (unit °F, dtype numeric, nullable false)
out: 64 °F
